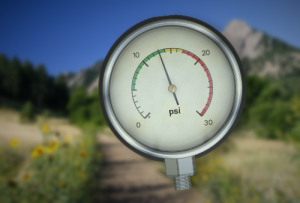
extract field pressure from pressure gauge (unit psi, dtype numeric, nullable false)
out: 13 psi
